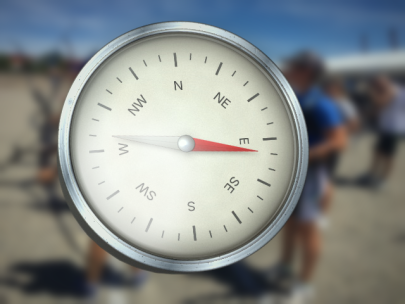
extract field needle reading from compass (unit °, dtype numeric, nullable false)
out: 100 °
